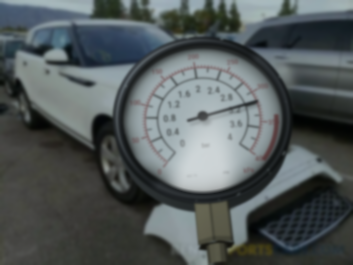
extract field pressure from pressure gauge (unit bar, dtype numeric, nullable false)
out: 3.2 bar
